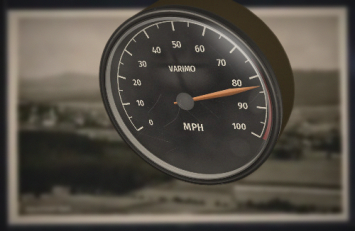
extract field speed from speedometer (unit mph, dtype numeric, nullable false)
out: 82.5 mph
